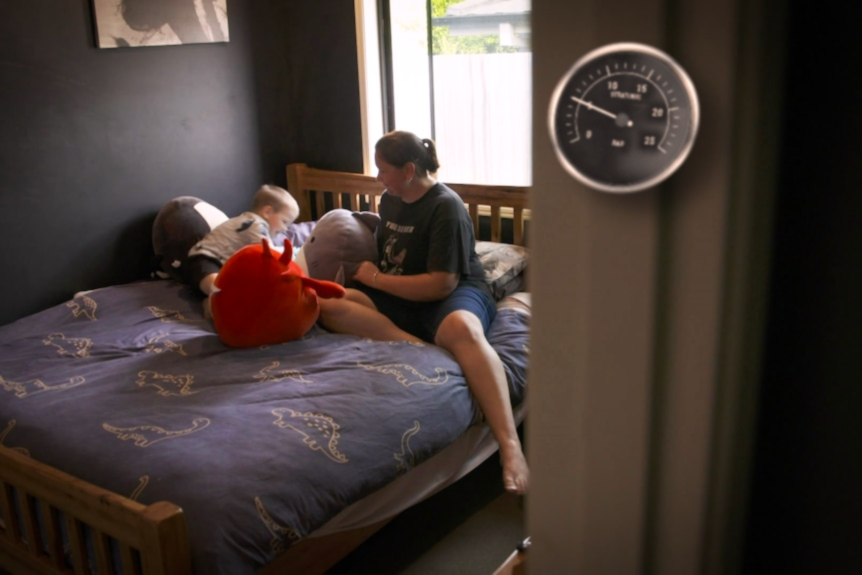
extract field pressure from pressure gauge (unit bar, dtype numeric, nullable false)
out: 5 bar
